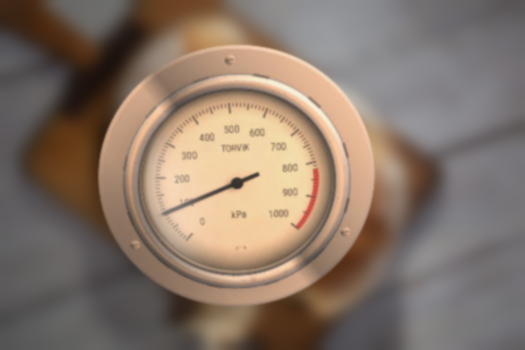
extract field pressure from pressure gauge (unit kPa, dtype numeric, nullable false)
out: 100 kPa
